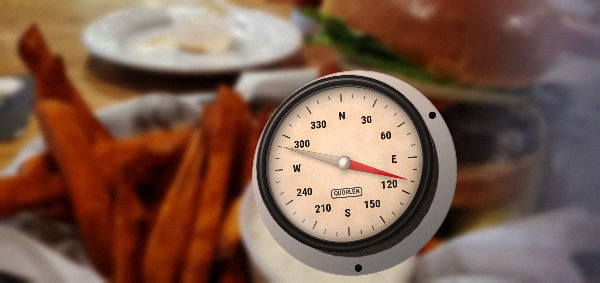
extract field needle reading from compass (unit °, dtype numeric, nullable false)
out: 110 °
